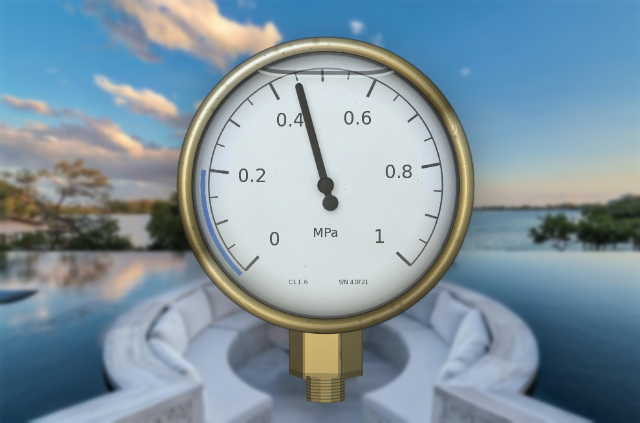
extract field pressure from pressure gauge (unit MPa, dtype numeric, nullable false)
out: 0.45 MPa
